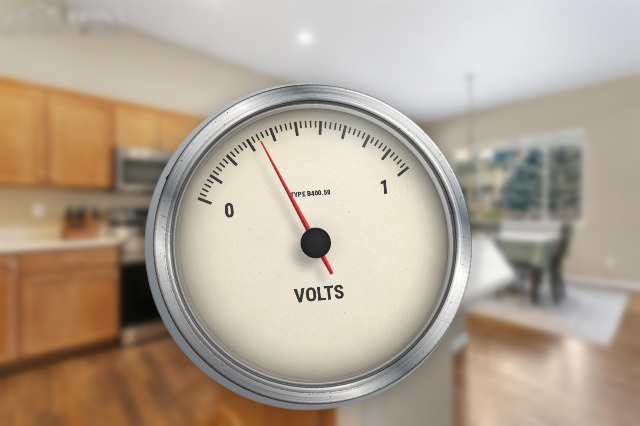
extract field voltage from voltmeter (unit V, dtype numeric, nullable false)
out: 0.34 V
